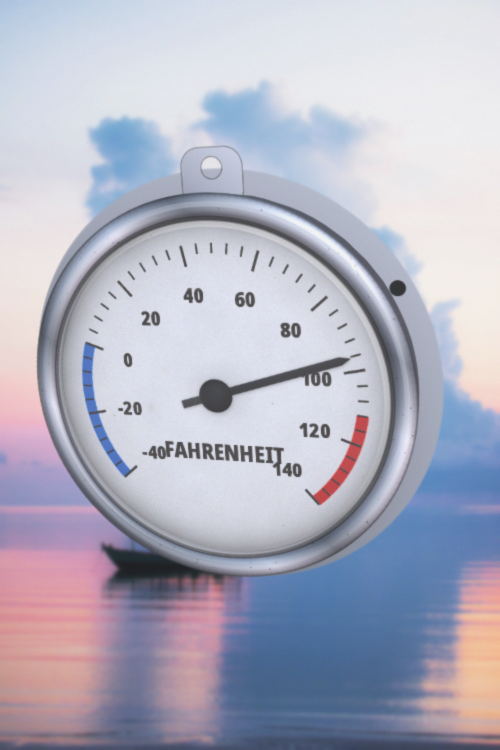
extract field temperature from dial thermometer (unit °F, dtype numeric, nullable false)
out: 96 °F
